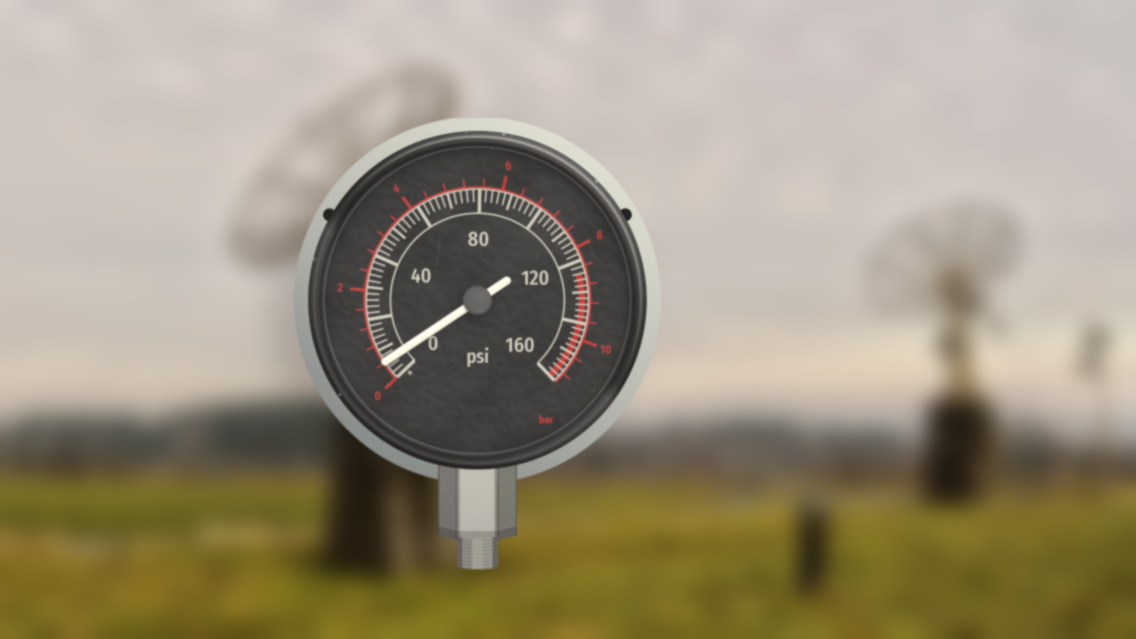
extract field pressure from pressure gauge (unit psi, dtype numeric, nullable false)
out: 6 psi
